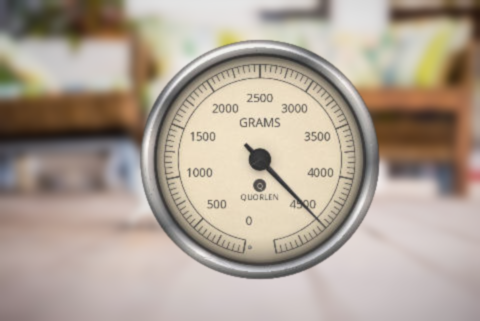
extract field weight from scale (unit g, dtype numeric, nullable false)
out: 4500 g
